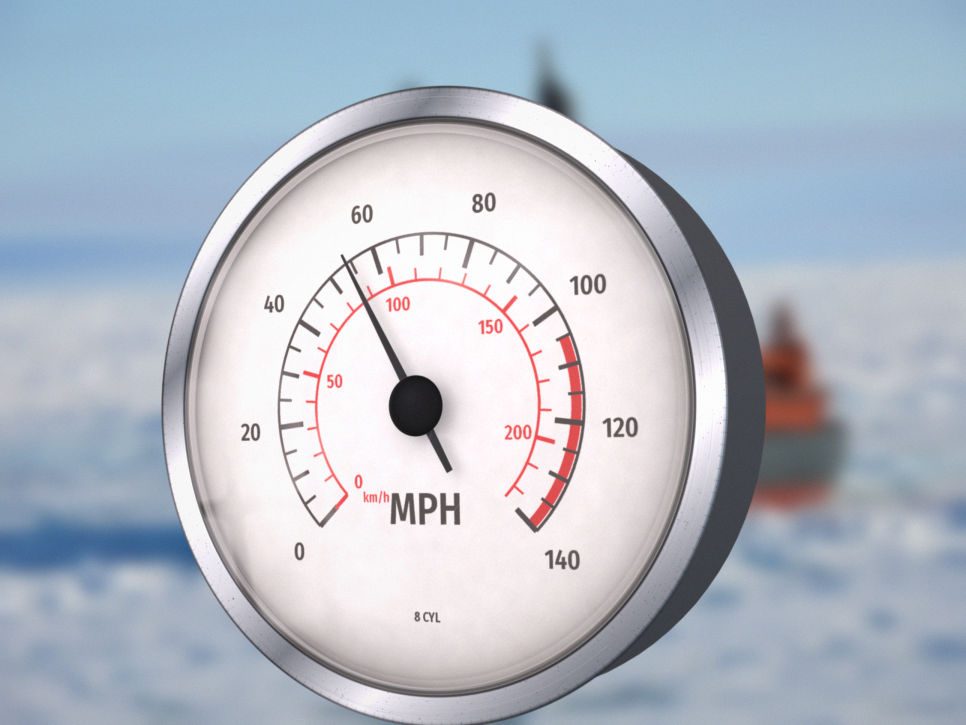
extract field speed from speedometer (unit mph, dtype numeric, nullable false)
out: 55 mph
